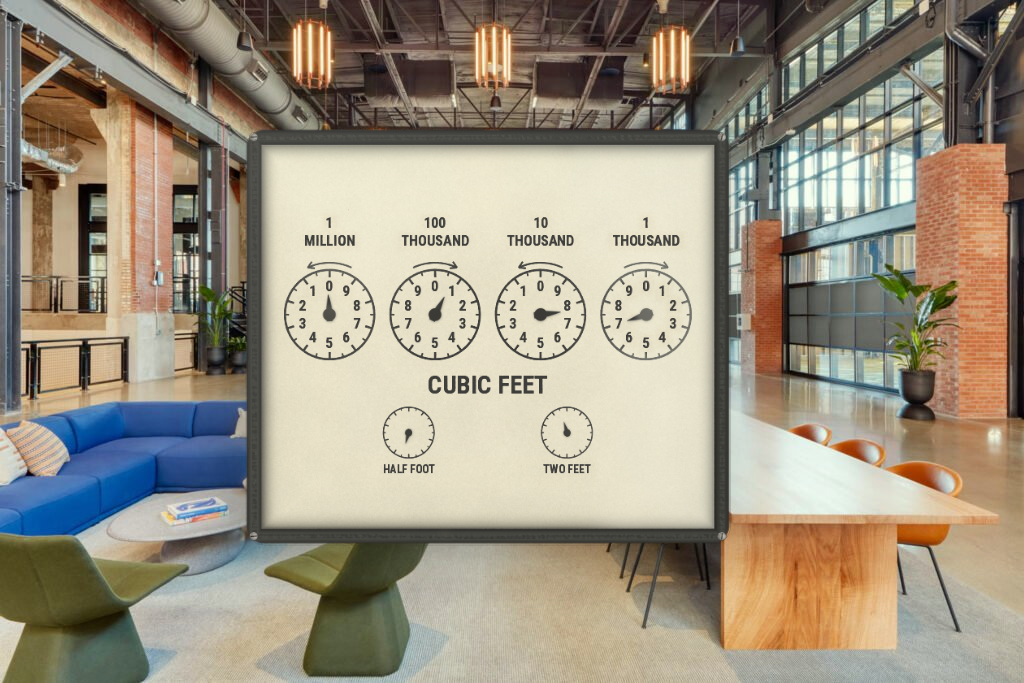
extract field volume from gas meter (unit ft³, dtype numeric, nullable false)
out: 7700 ft³
